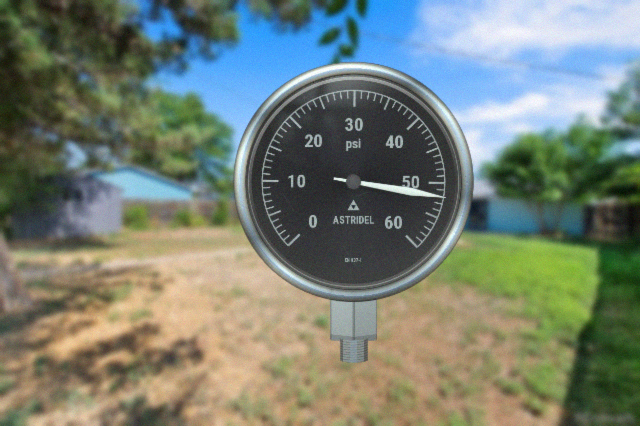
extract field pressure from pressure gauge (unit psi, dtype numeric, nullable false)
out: 52 psi
